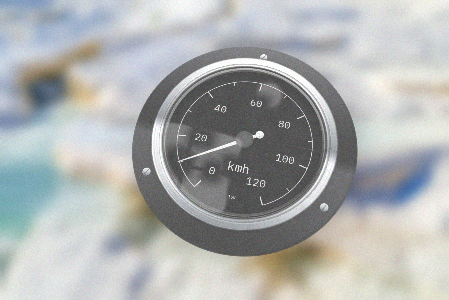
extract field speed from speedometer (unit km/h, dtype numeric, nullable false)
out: 10 km/h
